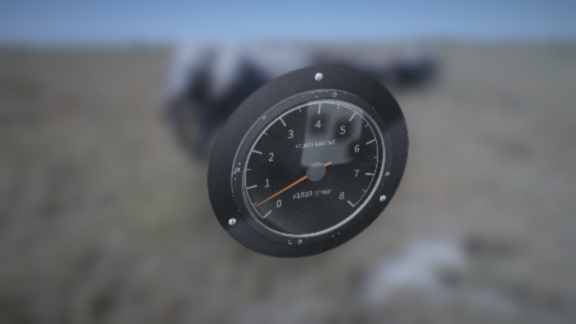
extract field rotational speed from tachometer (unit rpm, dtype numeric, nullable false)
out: 500 rpm
